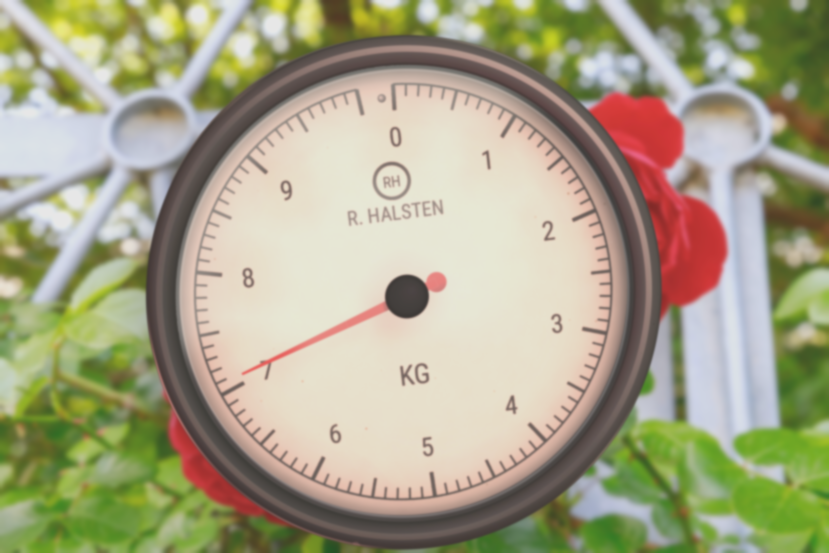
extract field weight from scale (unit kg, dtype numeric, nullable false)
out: 7.1 kg
